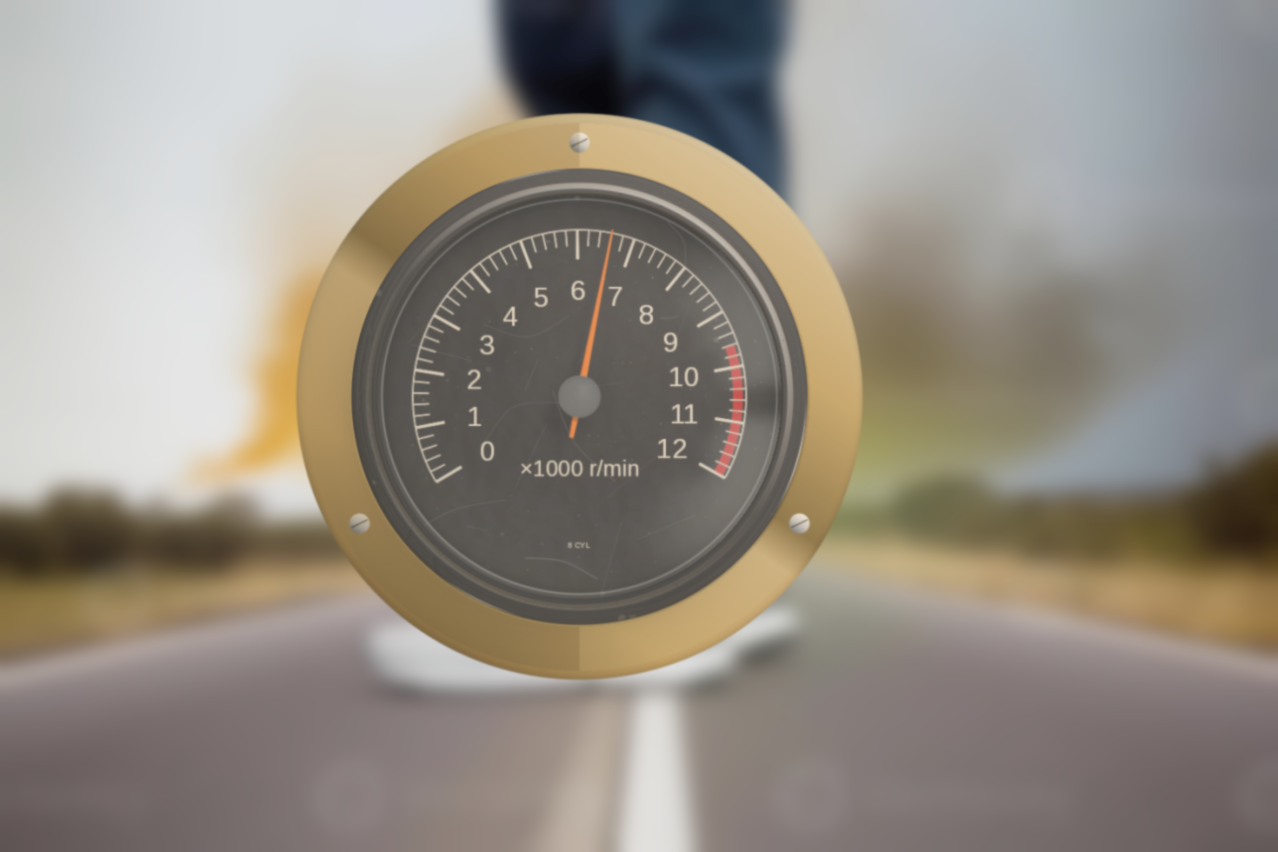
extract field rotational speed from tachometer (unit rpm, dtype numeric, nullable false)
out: 6600 rpm
